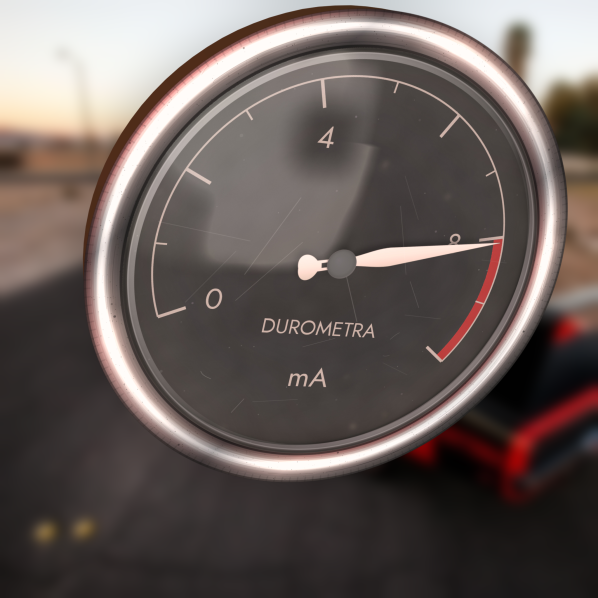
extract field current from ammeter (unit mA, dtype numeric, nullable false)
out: 8 mA
